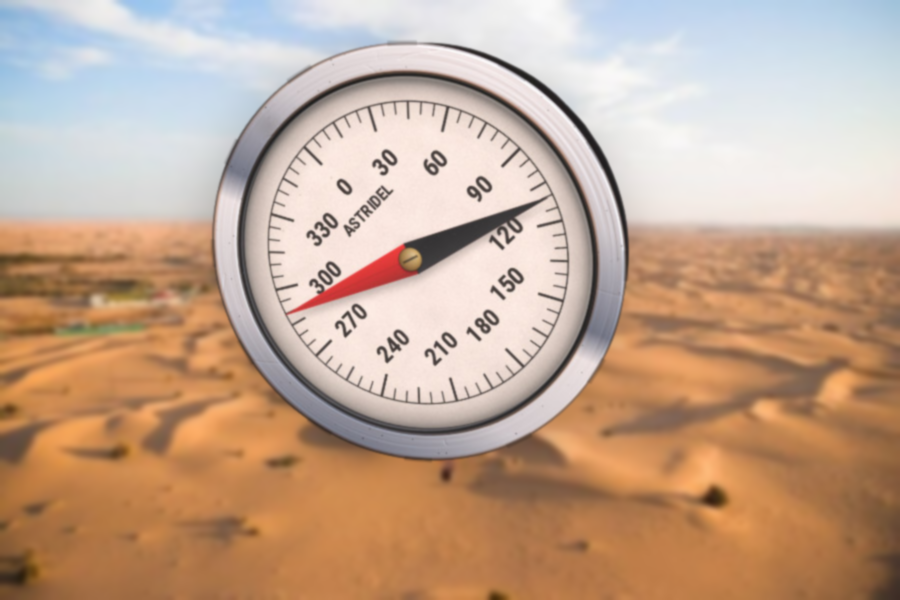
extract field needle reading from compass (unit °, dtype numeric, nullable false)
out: 290 °
